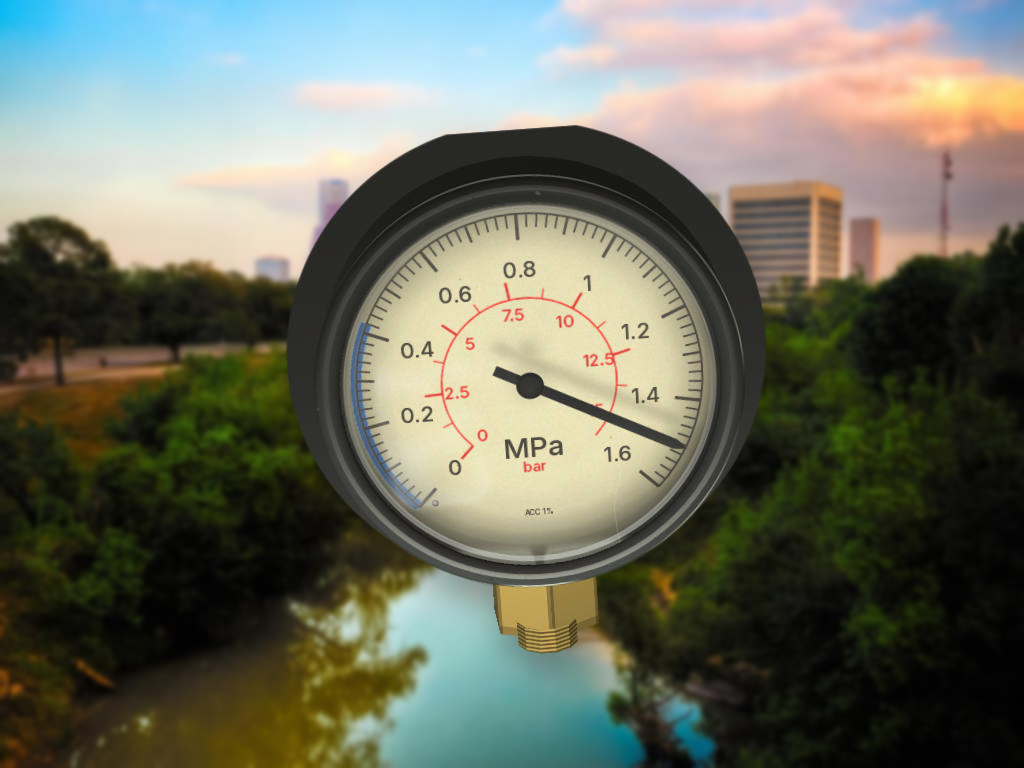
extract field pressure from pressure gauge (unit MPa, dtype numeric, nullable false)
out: 1.5 MPa
